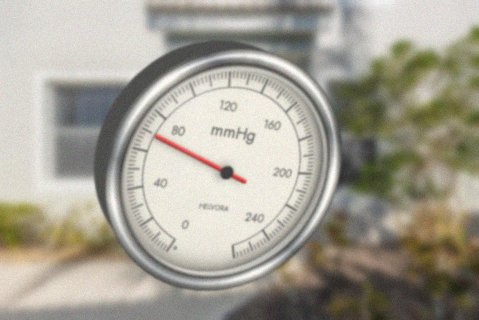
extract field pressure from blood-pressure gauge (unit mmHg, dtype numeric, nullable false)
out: 70 mmHg
